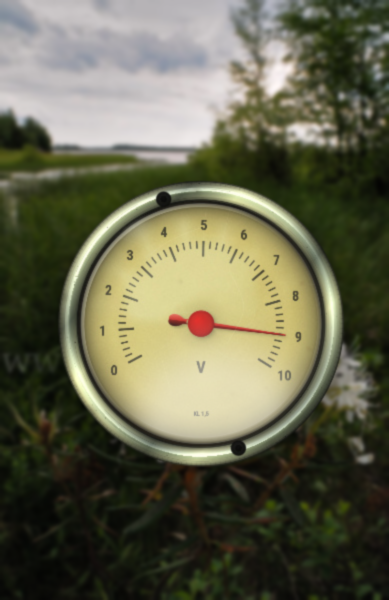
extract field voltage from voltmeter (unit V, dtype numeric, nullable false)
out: 9 V
